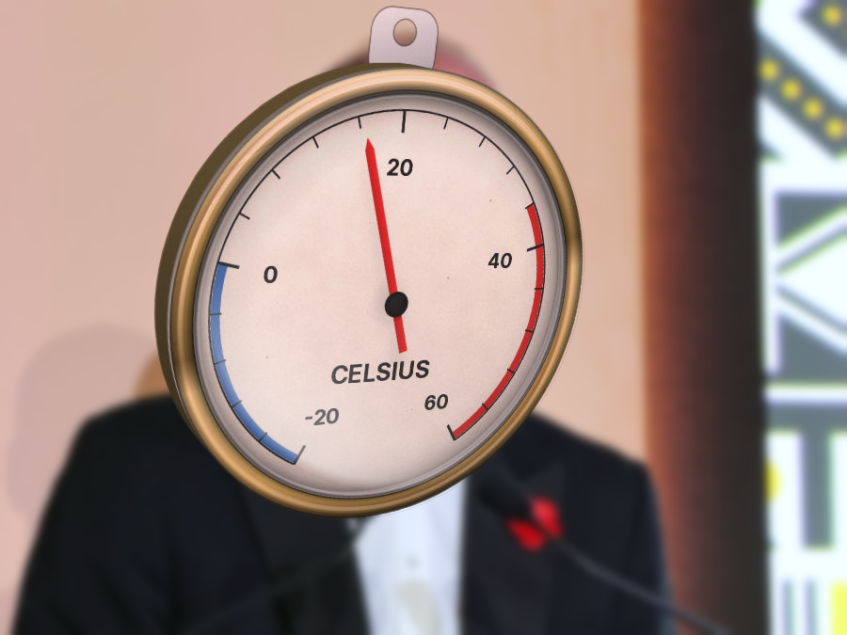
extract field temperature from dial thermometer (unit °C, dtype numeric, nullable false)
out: 16 °C
